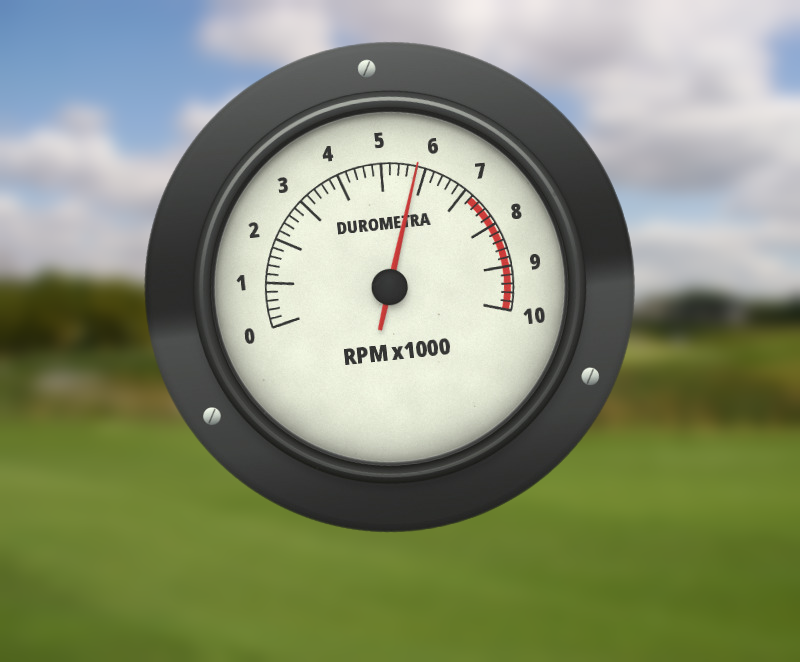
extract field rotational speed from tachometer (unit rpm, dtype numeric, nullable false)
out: 5800 rpm
